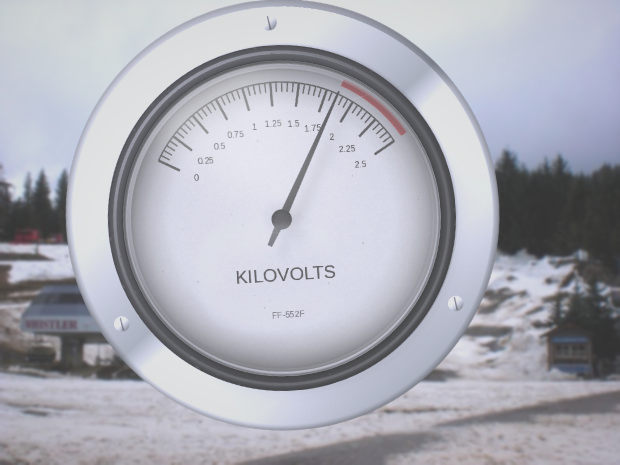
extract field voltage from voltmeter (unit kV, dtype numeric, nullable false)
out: 1.85 kV
